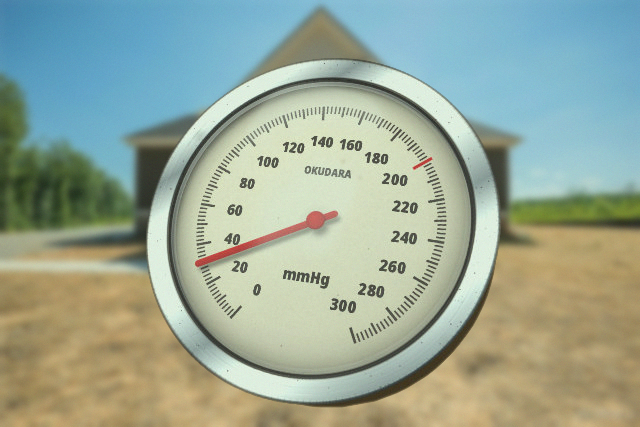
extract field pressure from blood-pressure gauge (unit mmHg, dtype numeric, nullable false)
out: 30 mmHg
